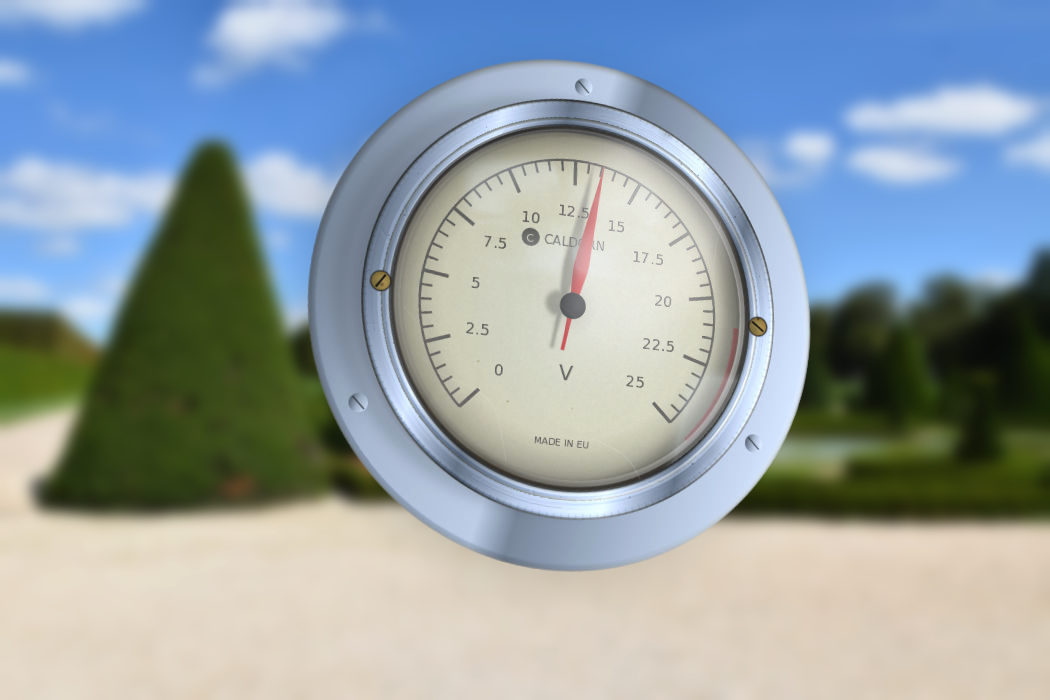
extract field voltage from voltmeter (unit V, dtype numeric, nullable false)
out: 13.5 V
